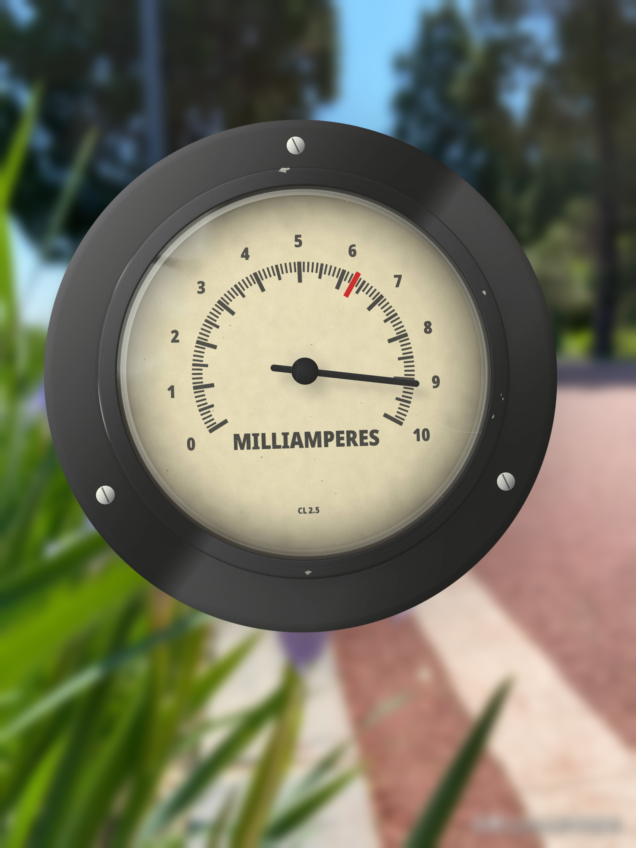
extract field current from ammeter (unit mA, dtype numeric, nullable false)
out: 9.1 mA
